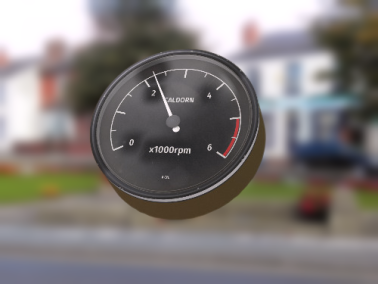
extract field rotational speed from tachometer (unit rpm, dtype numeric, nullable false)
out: 2250 rpm
